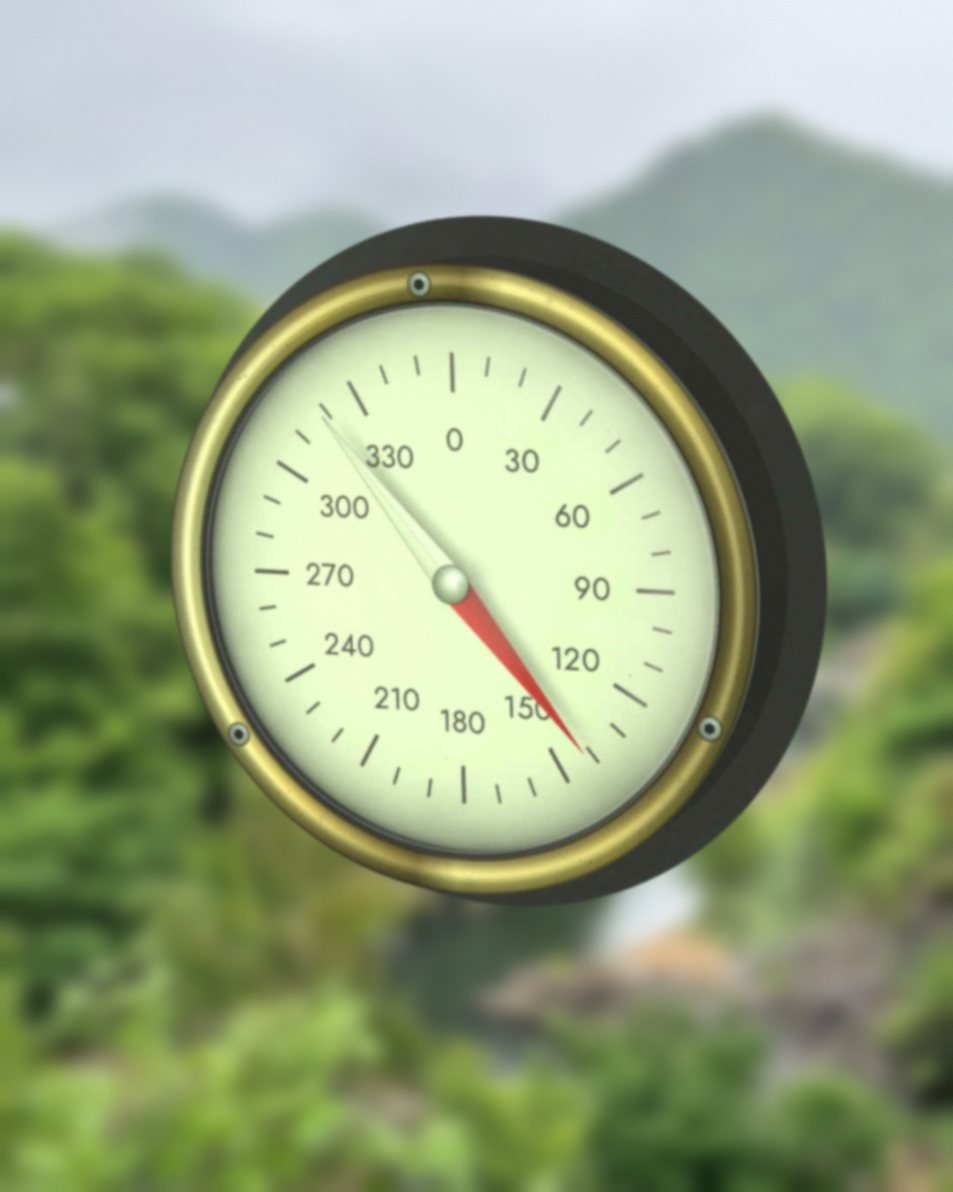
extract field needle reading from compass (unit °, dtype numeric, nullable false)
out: 140 °
